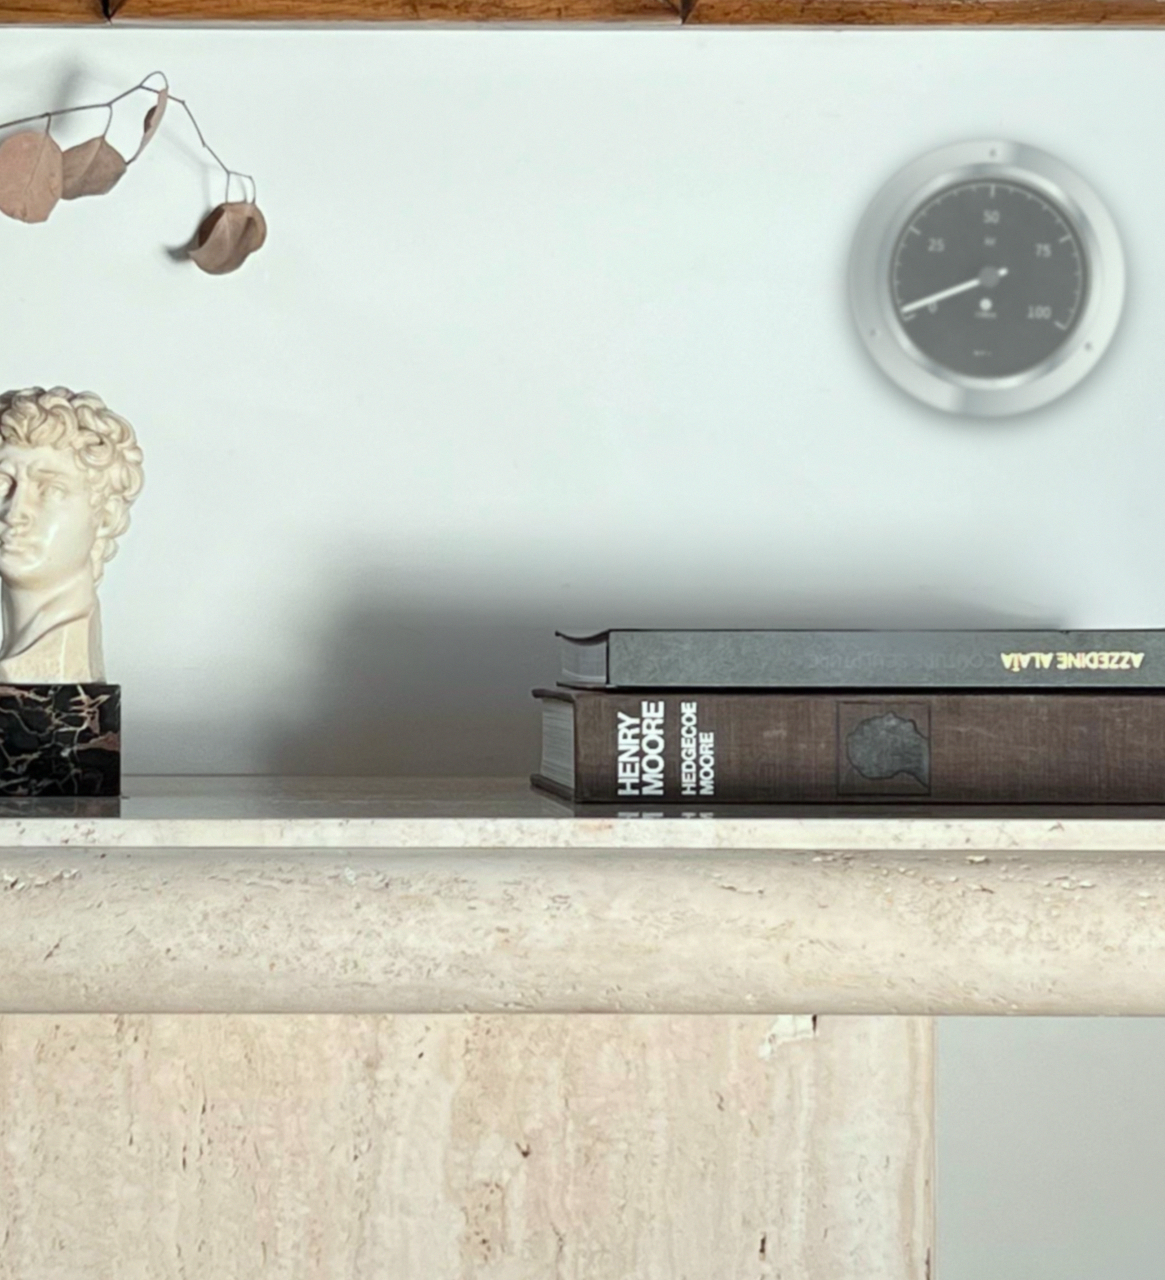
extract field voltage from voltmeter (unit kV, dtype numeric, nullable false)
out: 2.5 kV
